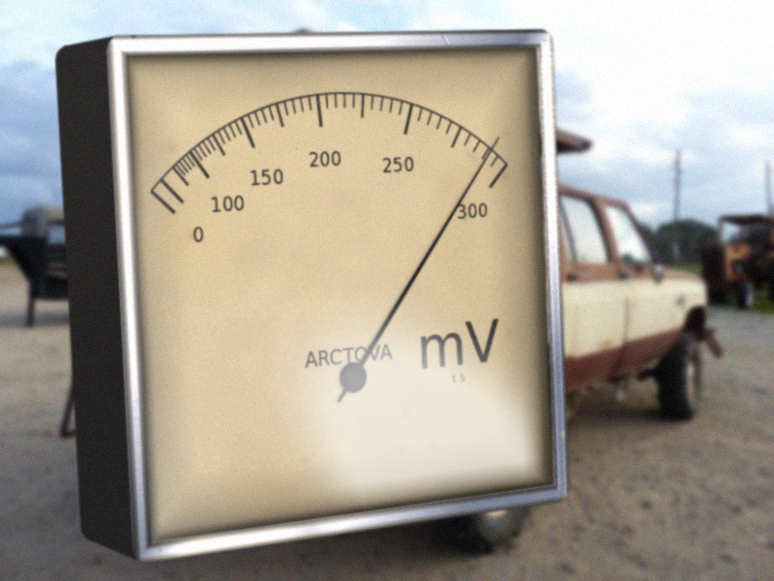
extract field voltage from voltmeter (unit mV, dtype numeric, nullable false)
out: 290 mV
